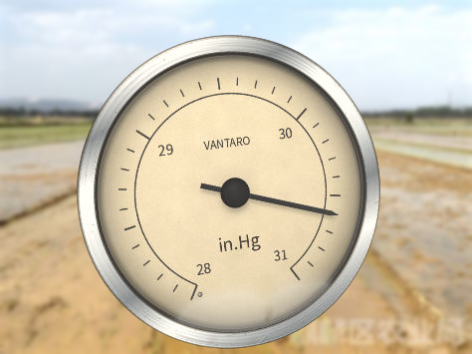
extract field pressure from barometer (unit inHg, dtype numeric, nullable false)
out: 30.6 inHg
